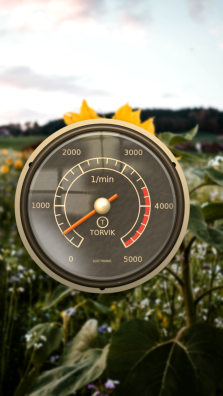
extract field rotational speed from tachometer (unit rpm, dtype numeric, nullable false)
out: 400 rpm
